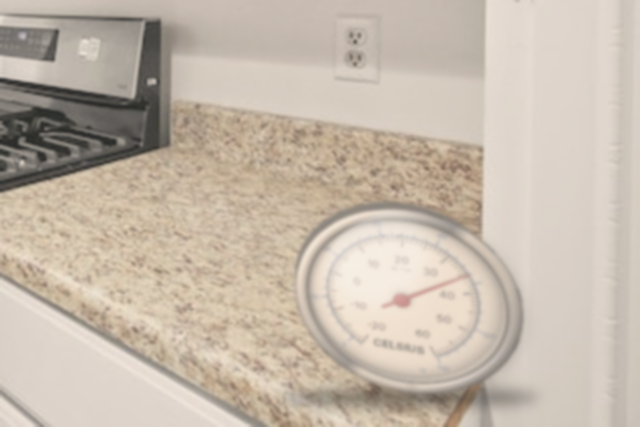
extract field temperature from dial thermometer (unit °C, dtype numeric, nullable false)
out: 35 °C
